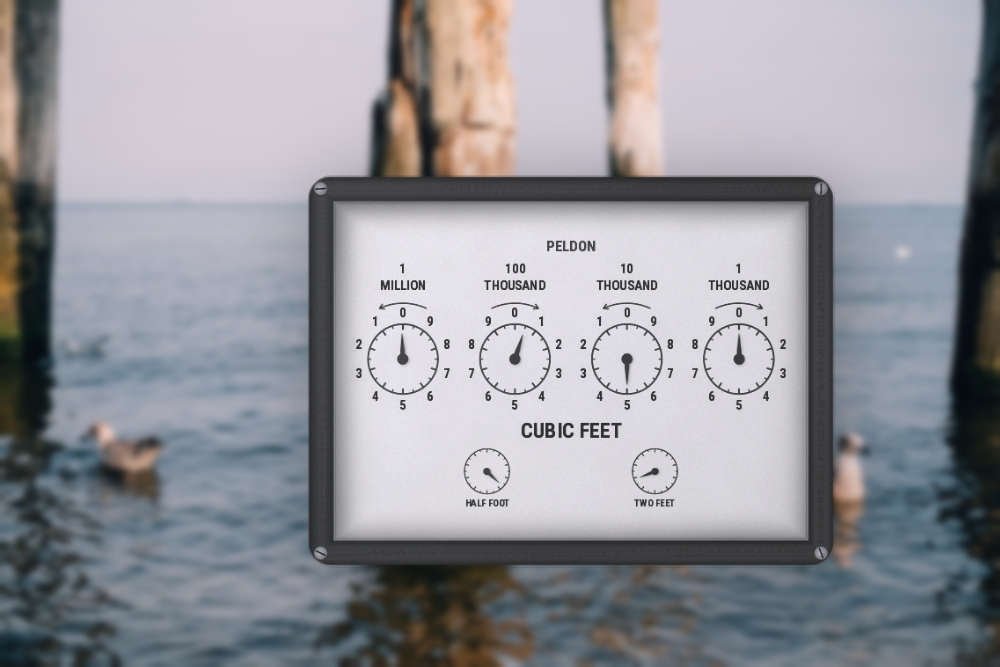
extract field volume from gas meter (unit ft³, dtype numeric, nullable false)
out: 5000 ft³
